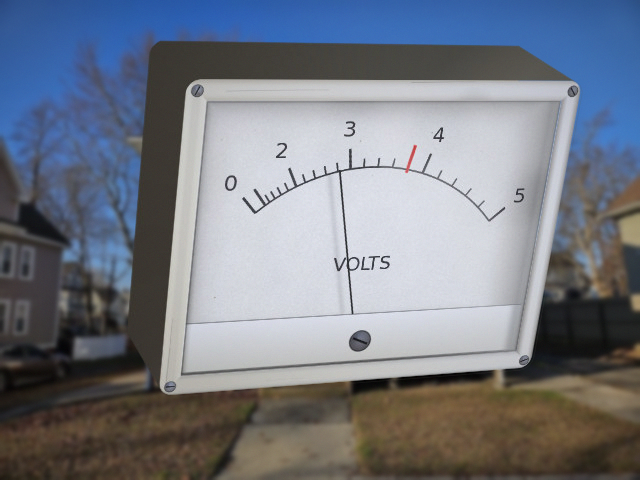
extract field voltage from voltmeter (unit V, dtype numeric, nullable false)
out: 2.8 V
